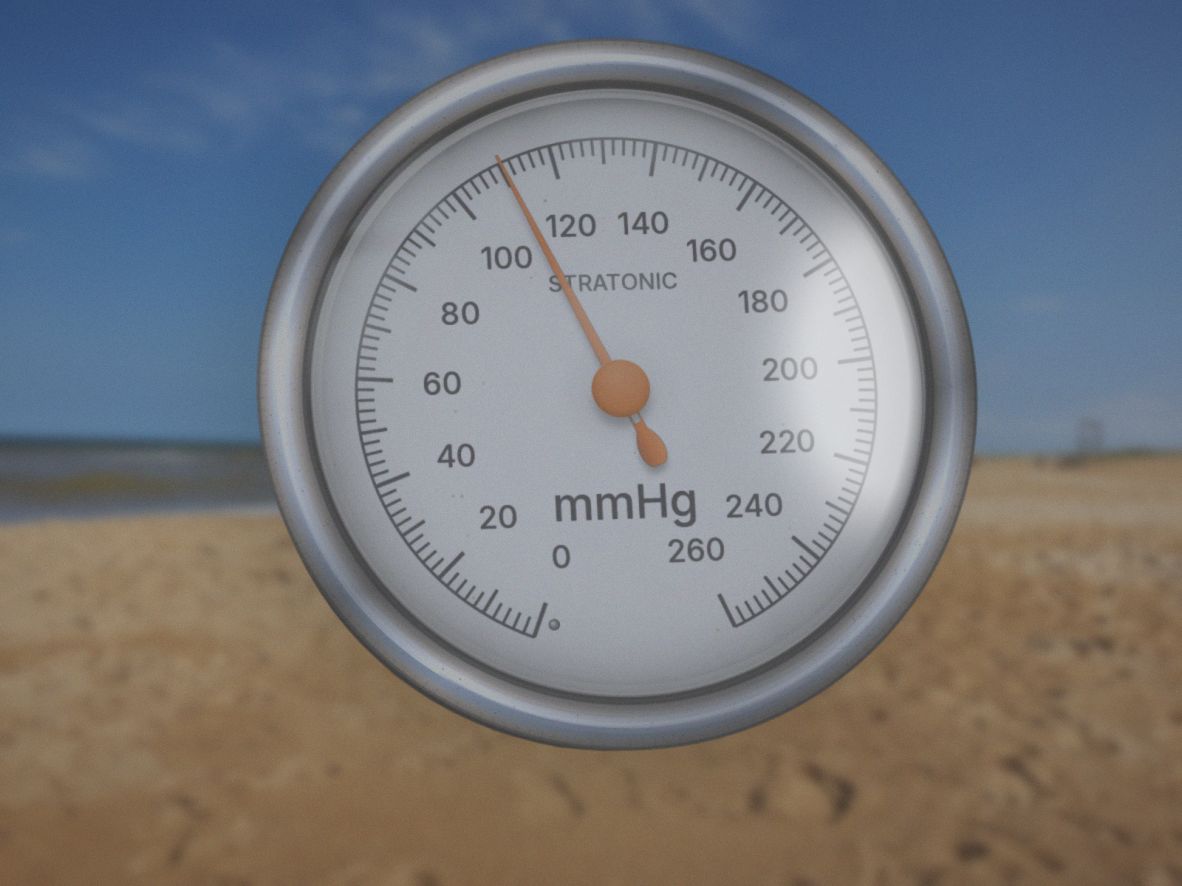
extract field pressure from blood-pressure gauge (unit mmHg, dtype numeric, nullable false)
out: 110 mmHg
